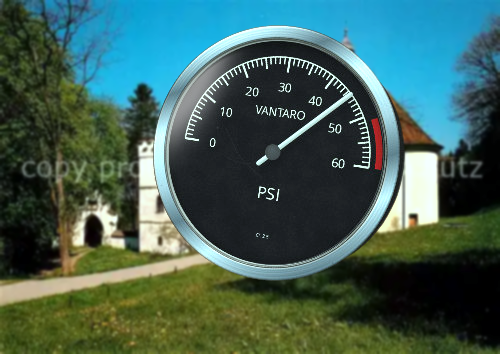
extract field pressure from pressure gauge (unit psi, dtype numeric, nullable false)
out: 45 psi
